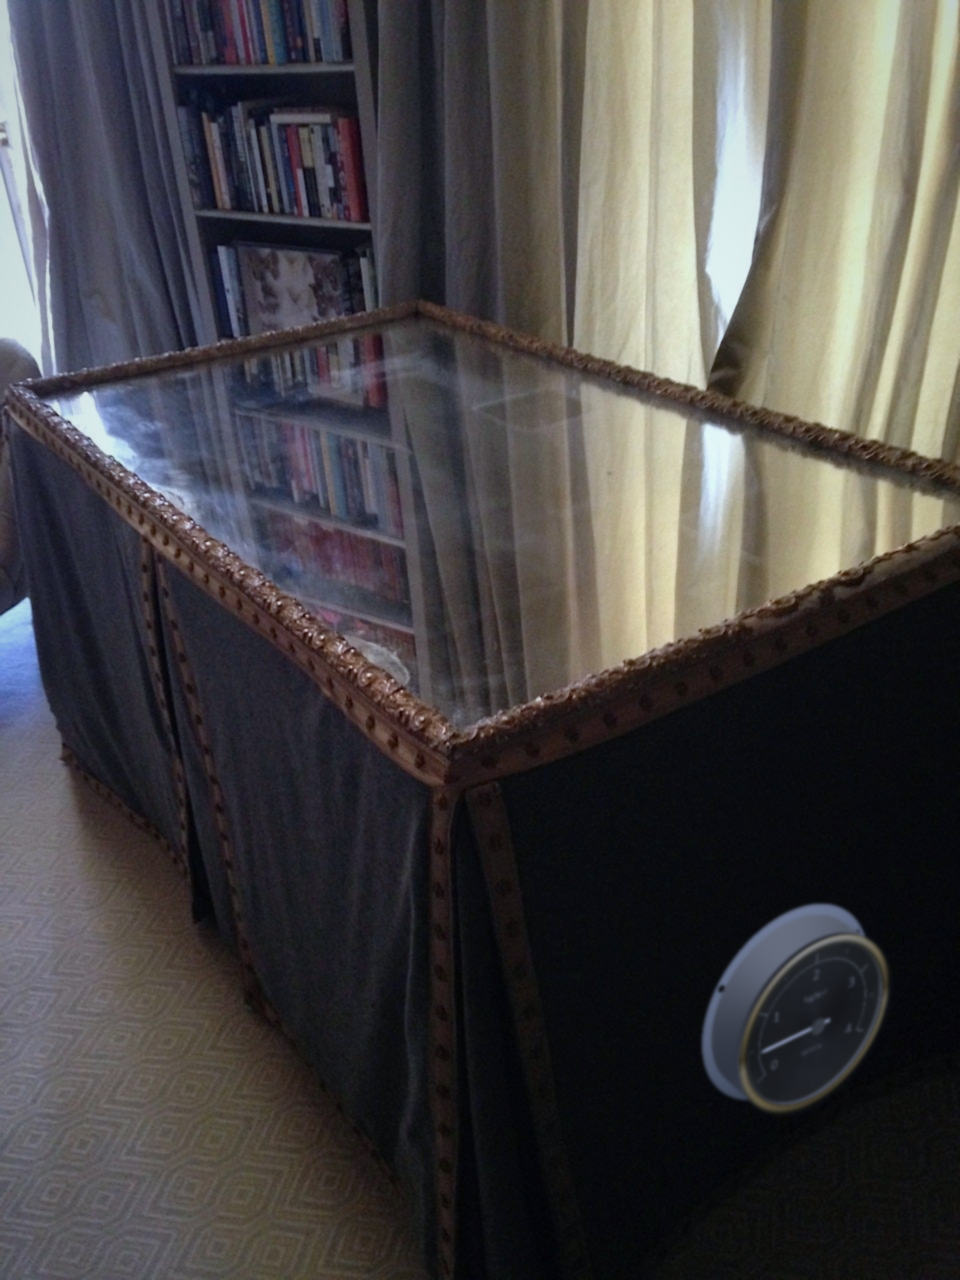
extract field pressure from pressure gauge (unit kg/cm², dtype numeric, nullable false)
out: 0.5 kg/cm²
